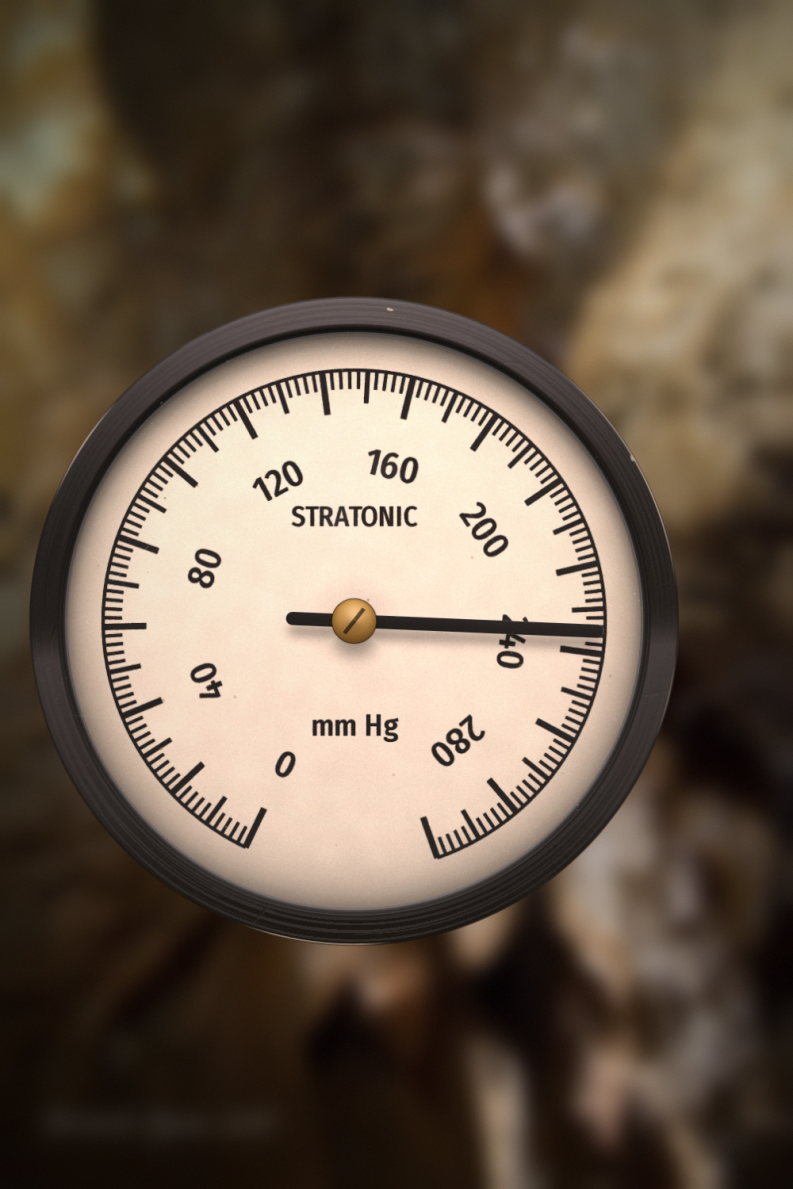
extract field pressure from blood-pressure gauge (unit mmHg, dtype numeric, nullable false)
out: 235 mmHg
